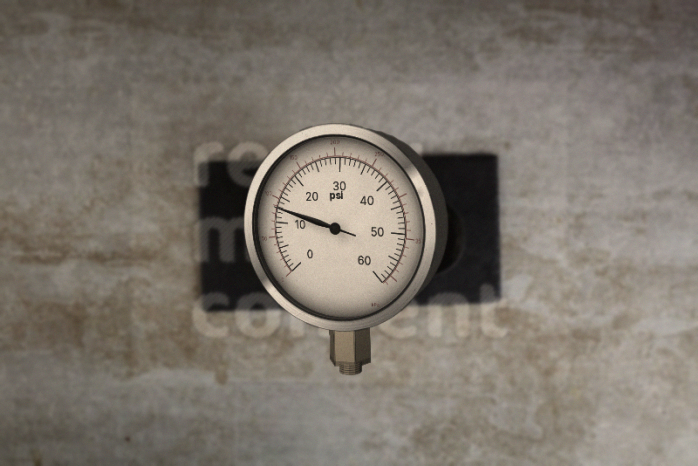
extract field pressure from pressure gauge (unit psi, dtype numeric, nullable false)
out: 13 psi
